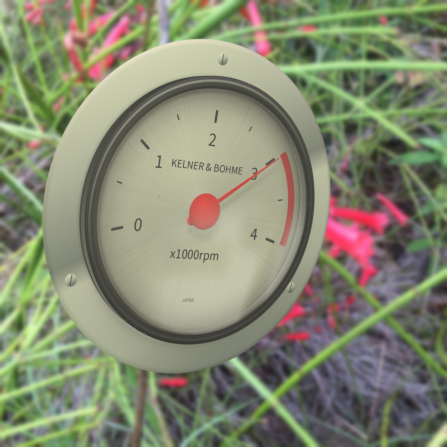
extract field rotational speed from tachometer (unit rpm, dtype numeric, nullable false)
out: 3000 rpm
